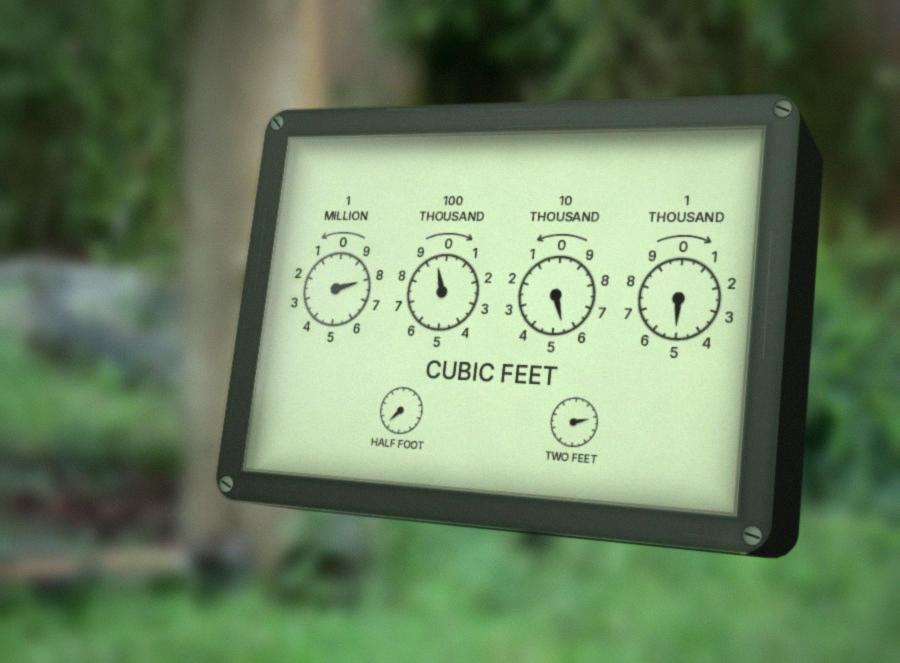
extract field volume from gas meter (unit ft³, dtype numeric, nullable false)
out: 795500 ft³
